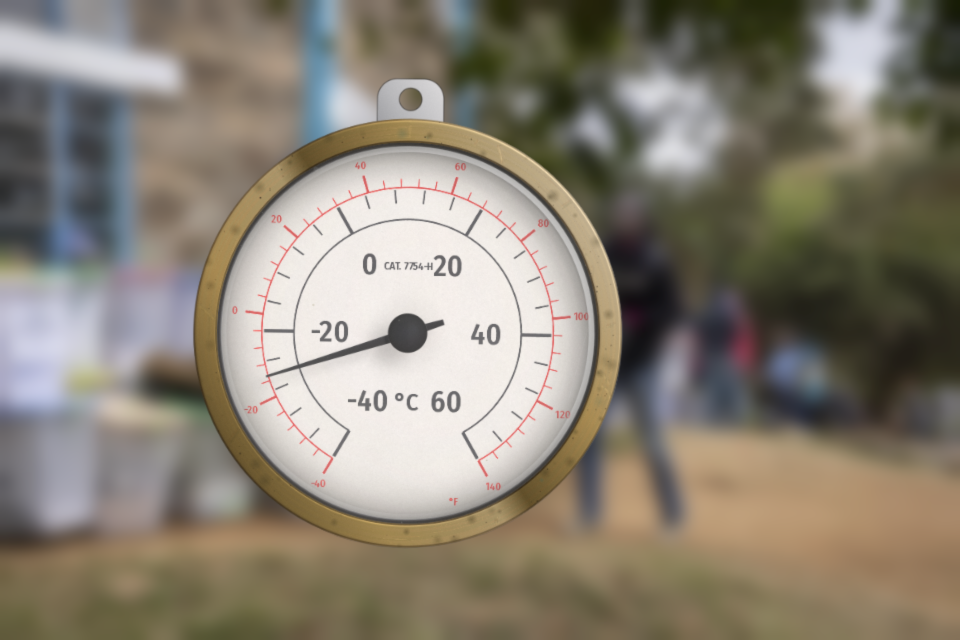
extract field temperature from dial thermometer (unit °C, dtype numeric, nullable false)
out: -26 °C
